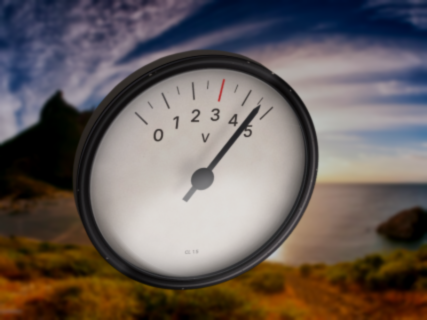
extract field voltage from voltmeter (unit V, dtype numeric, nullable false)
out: 4.5 V
